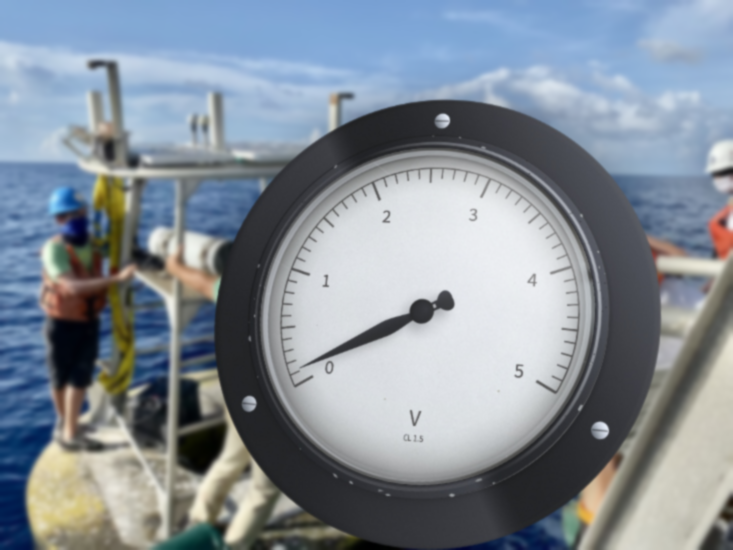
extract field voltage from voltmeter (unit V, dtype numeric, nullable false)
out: 0.1 V
